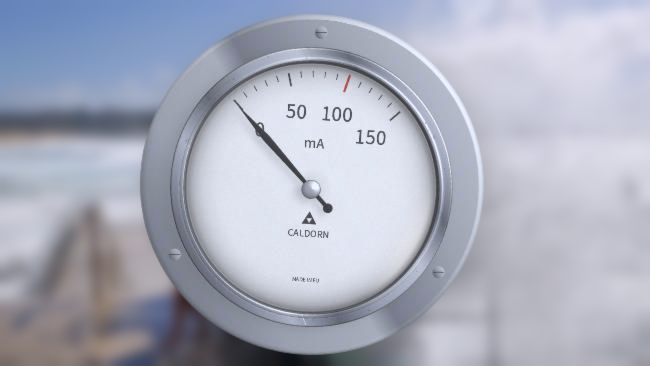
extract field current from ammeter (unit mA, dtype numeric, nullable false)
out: 0 mA
